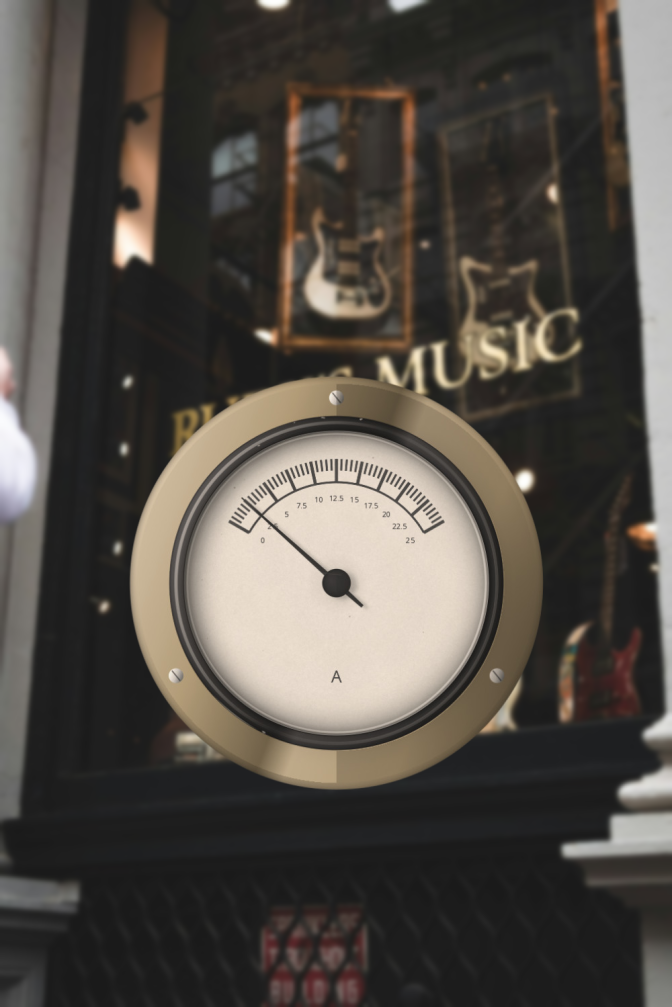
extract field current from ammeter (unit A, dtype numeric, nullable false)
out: 2.5 A
